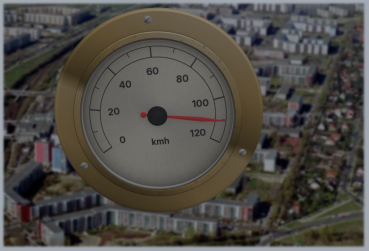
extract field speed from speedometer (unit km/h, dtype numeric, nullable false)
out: 110 km/h
